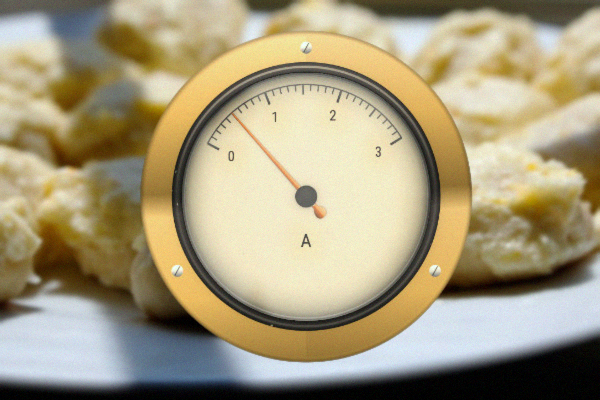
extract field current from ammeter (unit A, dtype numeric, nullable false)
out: 0.5 A
